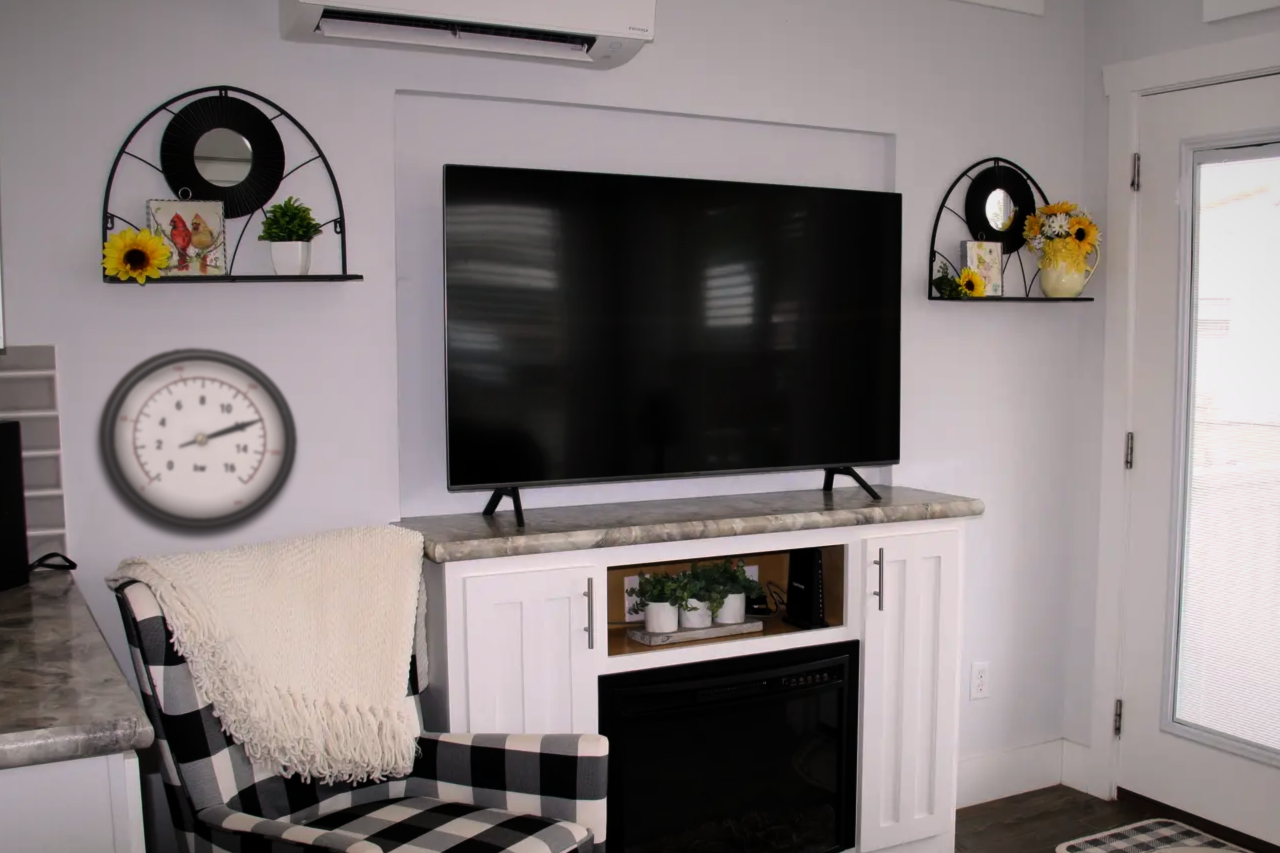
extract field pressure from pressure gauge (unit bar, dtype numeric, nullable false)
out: 12 bar
